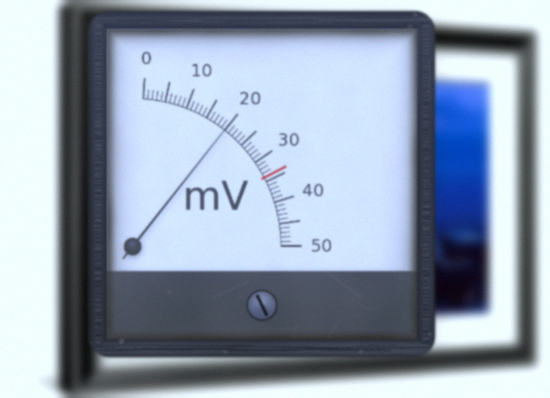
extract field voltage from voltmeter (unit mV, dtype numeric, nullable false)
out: 20 mV
